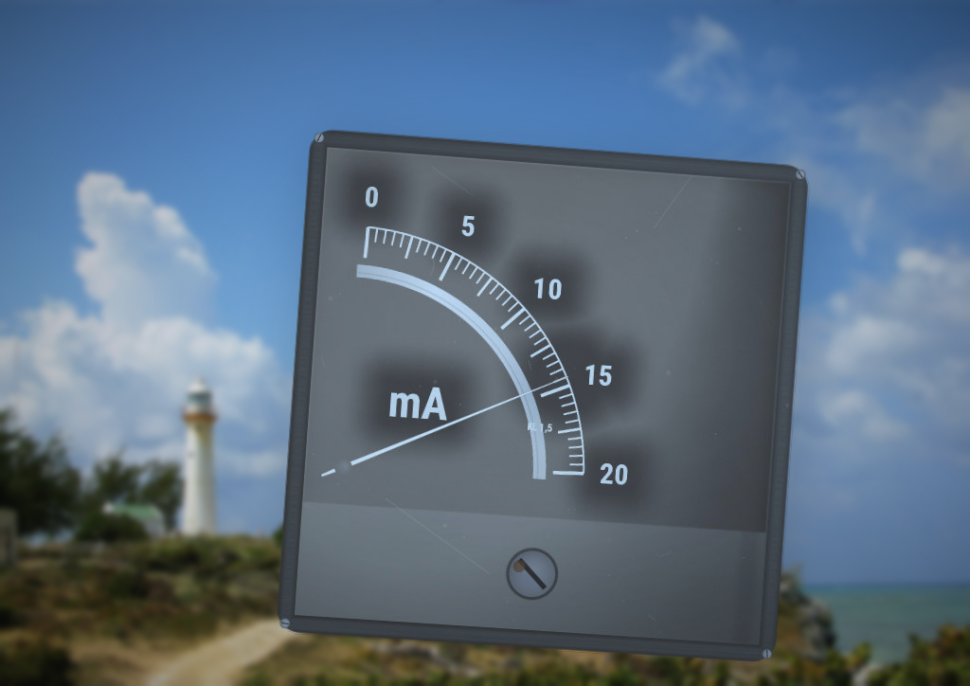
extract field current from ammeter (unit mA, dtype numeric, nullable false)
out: 14.5 mA
